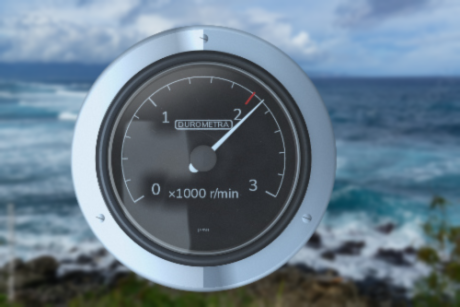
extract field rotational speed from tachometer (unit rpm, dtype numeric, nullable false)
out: 2100 rpm
